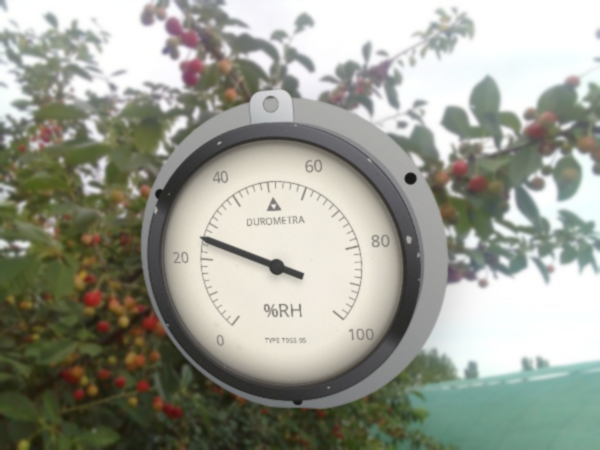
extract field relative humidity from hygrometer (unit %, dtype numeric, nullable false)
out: 26 %
